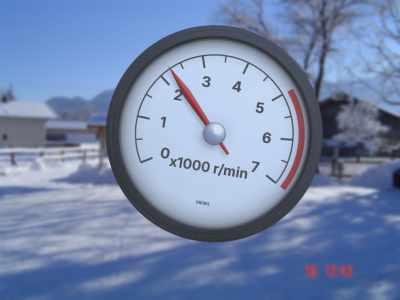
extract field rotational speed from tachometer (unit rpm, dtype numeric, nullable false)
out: 2250 rpm
